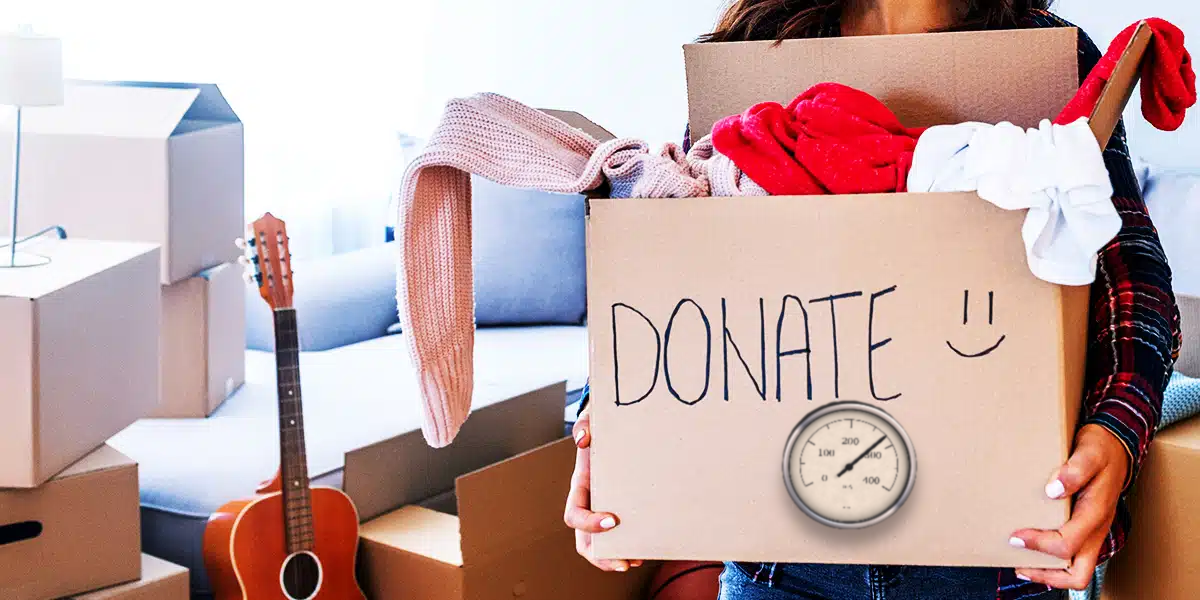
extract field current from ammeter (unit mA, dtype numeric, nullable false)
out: 275 mA
